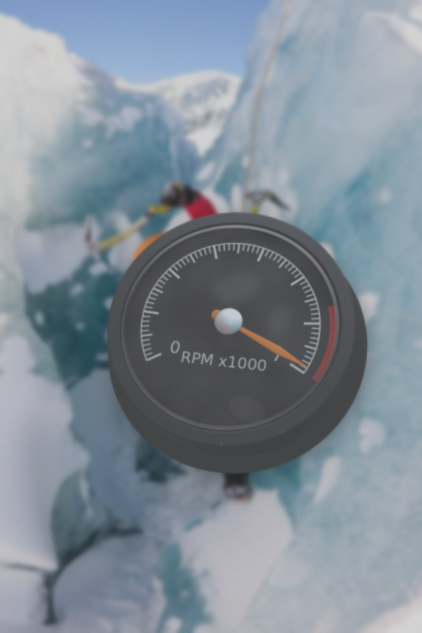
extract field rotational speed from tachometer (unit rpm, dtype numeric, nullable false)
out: 6900 rpm
